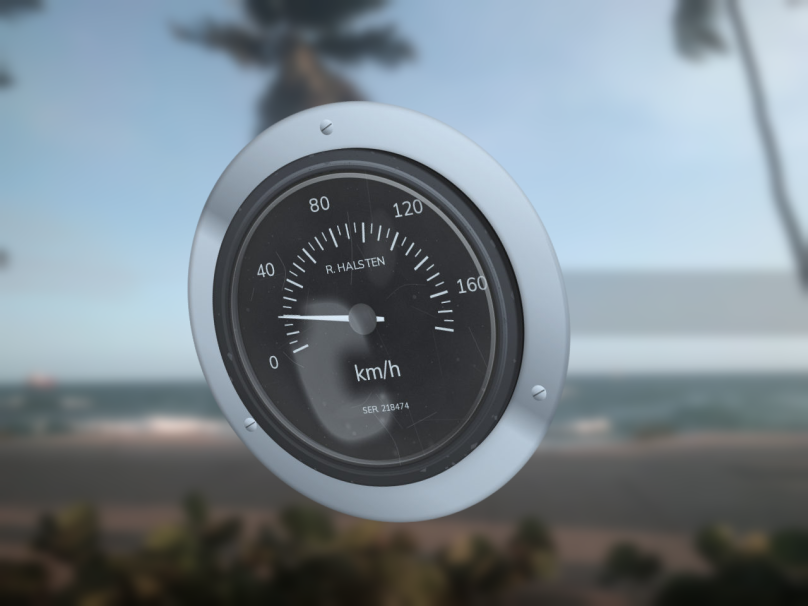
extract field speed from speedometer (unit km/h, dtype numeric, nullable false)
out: 20 km/h
